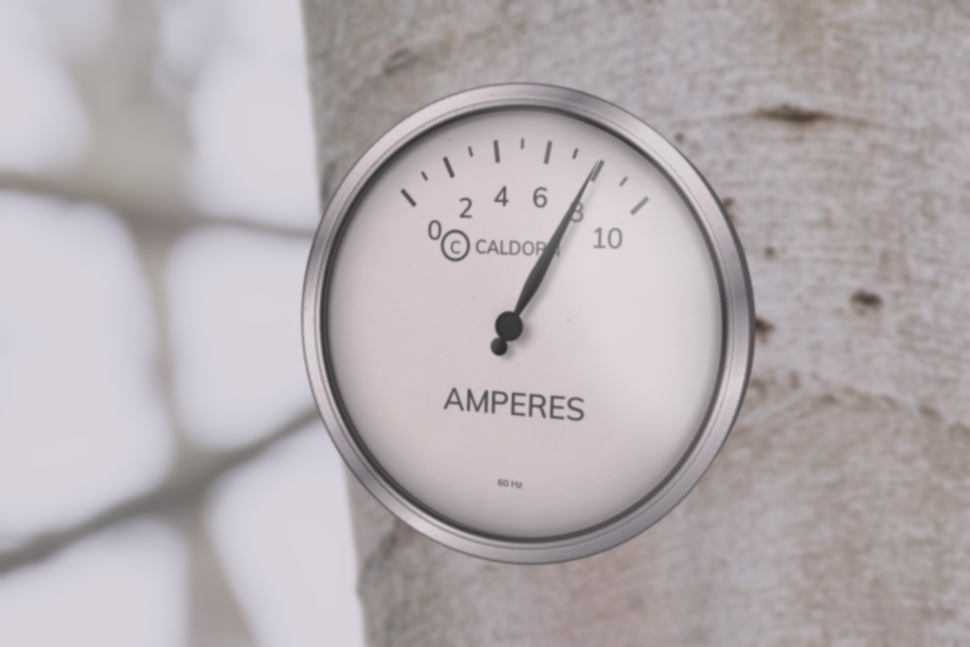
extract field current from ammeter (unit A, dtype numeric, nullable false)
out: 8 A
